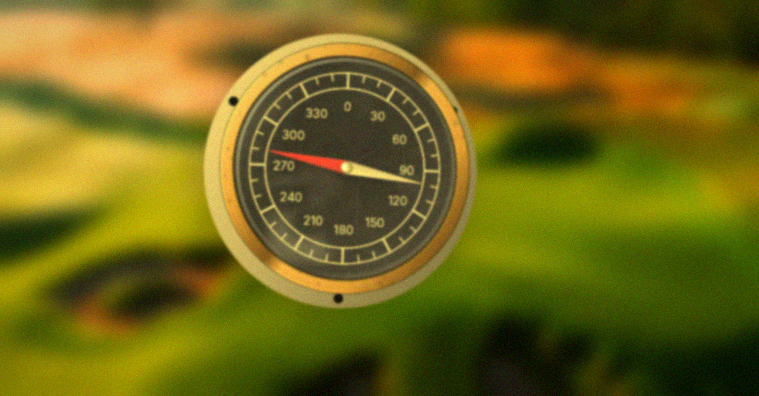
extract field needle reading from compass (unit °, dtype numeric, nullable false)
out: 280 °
